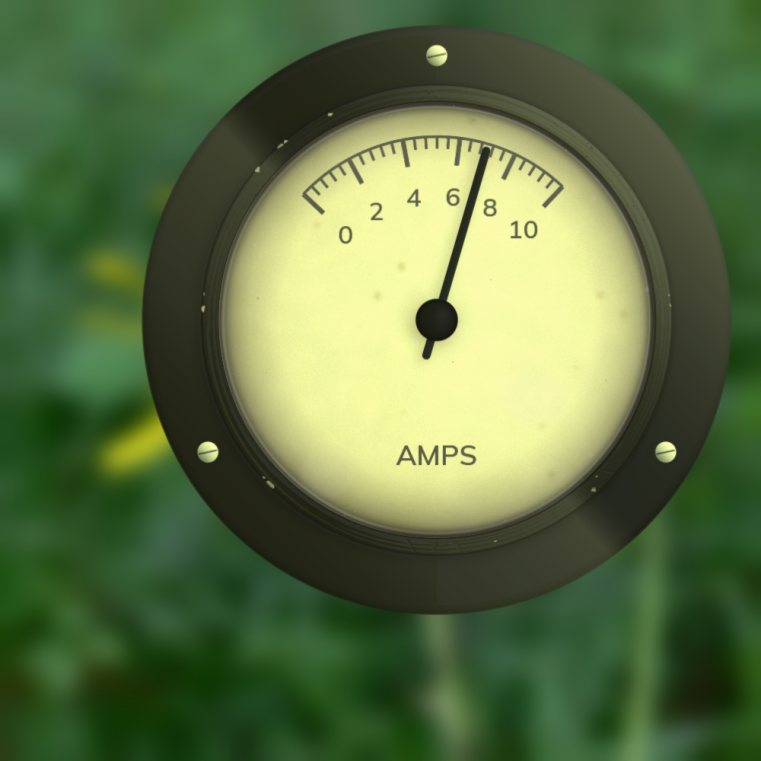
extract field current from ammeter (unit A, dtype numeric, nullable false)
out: 7 A
